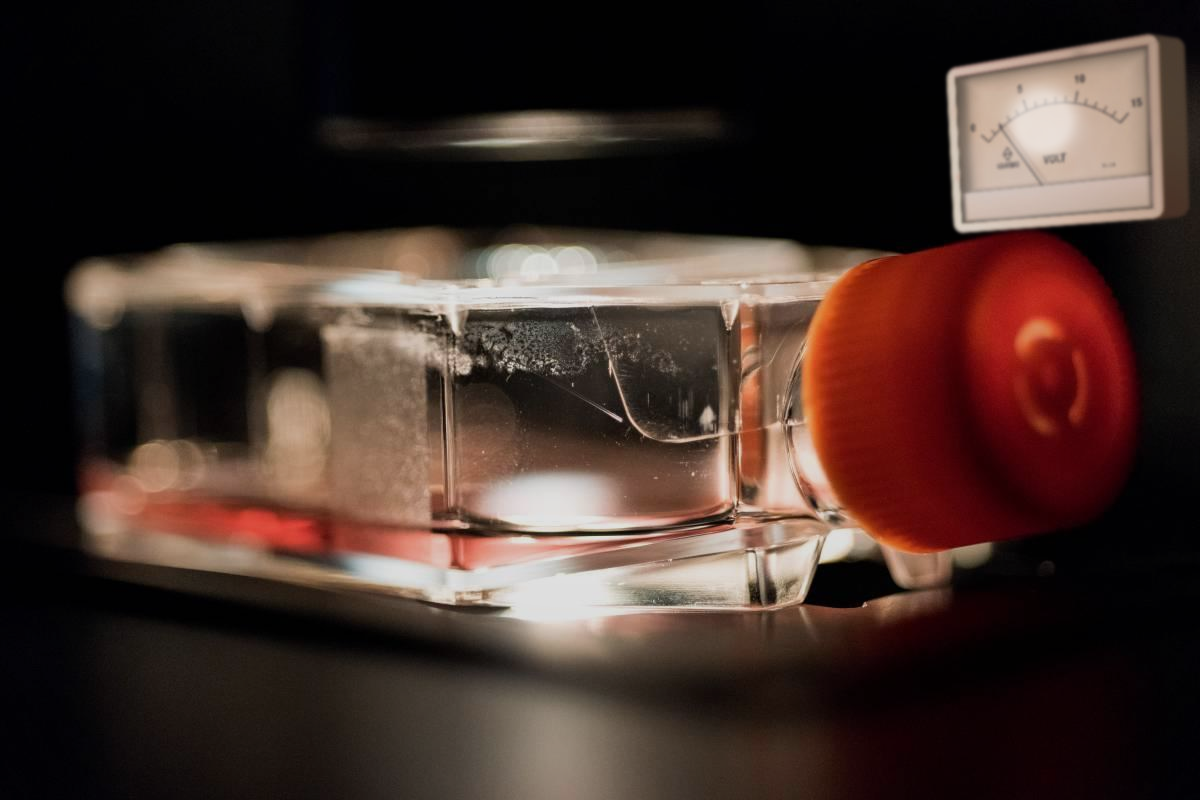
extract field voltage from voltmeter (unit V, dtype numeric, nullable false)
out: 2 V
